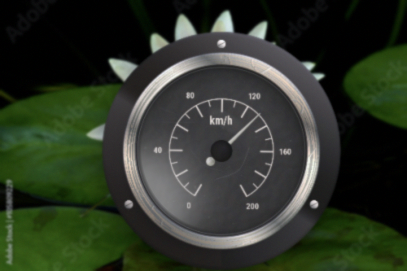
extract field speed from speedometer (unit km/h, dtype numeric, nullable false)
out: 130 km/h
